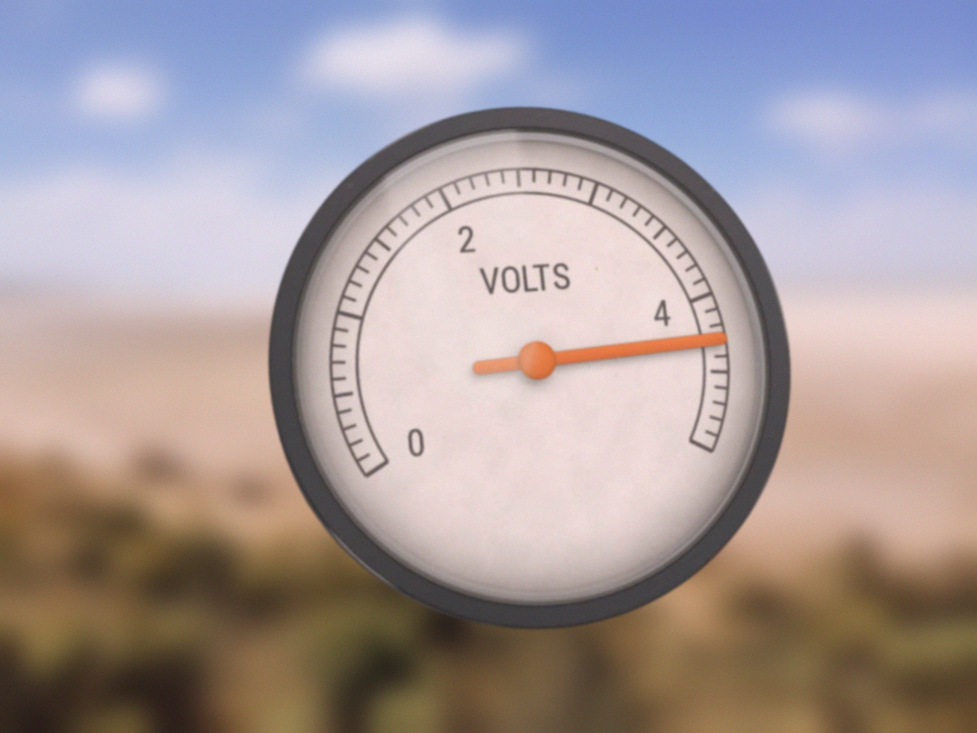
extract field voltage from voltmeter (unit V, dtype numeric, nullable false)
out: 4.3 V
